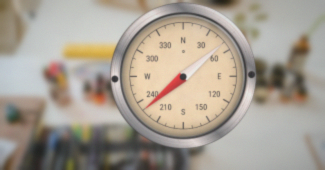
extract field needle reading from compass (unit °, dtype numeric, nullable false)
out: 230 °
